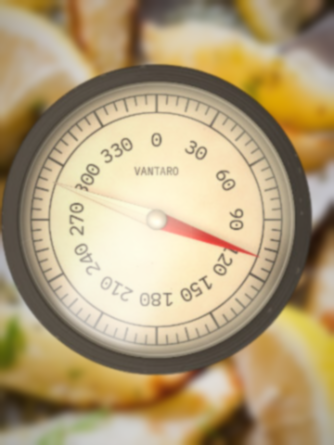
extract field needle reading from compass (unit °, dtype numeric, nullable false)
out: 110 °
